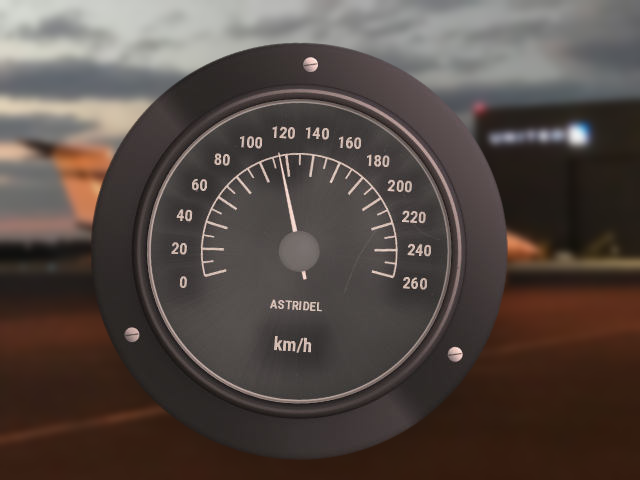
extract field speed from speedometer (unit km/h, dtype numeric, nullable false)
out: 115 km/h
